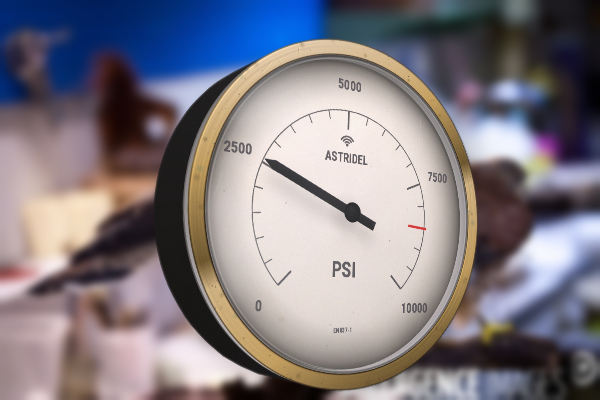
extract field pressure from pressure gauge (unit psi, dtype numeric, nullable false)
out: 2500 psi
